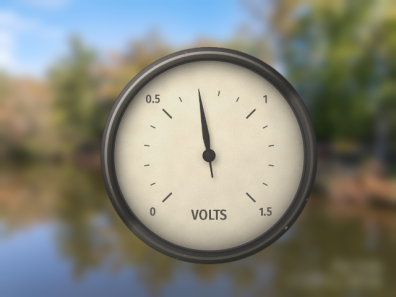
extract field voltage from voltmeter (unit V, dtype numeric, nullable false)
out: 0.7 V
